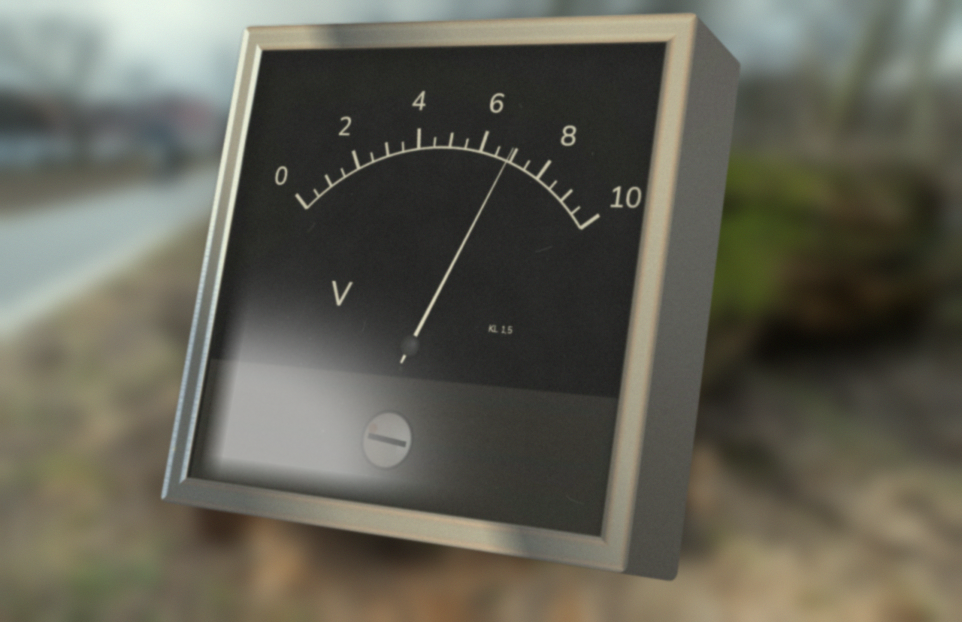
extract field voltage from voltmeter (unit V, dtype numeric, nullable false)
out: 7 V
